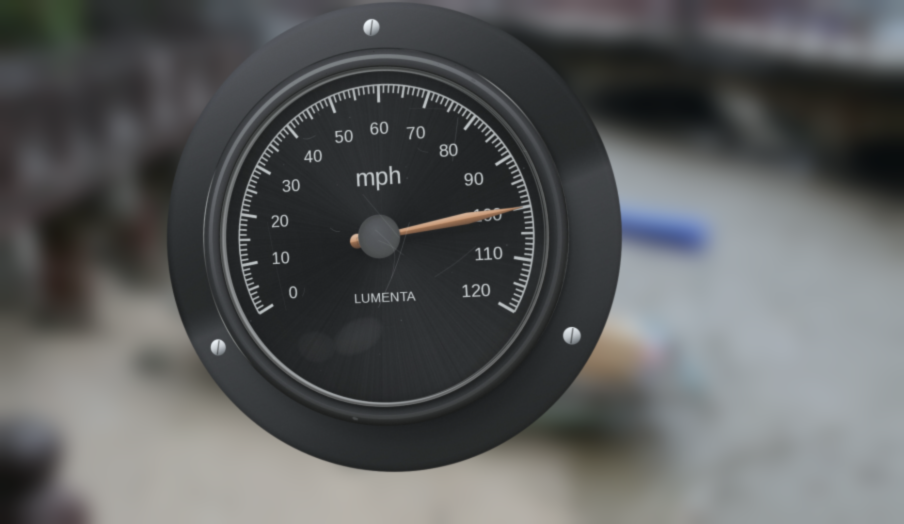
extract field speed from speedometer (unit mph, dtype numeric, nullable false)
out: 100 mph
